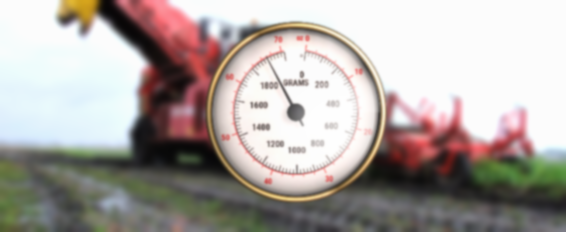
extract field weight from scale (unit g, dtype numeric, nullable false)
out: 1900 g
